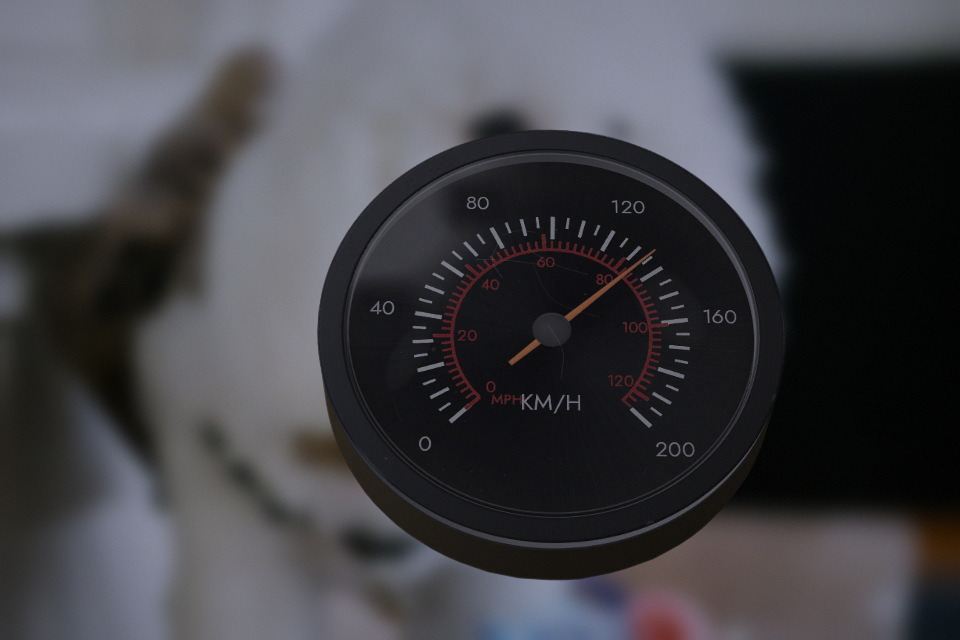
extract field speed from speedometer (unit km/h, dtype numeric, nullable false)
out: 135 km/h
